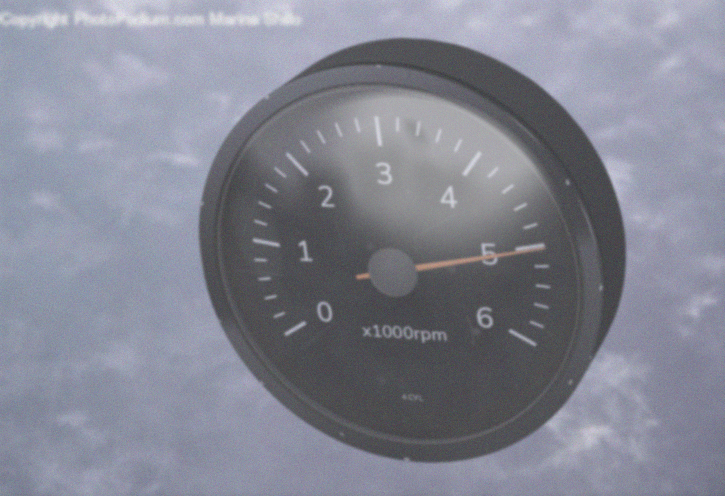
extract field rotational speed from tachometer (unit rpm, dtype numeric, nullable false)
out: 5000 rpm
